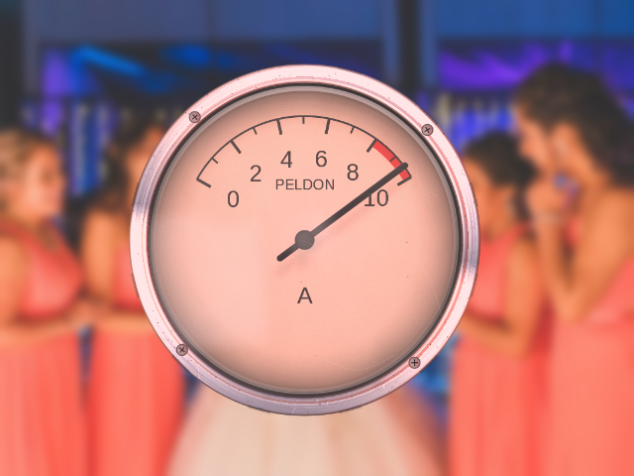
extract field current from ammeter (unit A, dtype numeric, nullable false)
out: 9.5 A
